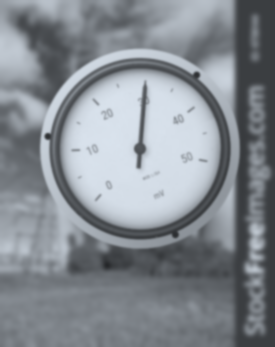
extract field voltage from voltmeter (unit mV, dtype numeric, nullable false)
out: 30 mV
